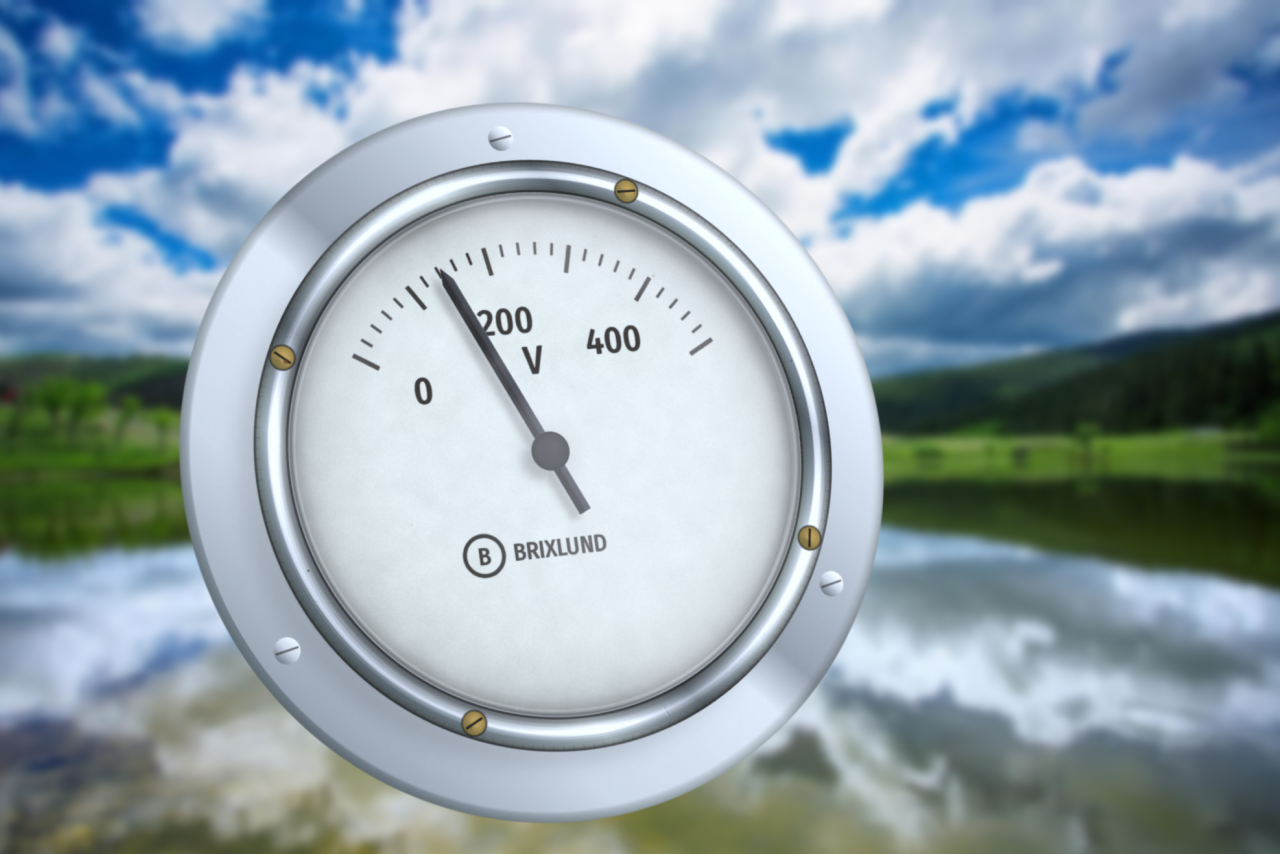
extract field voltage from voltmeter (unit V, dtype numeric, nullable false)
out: 140 V
